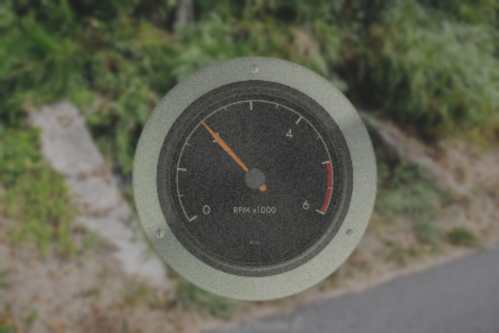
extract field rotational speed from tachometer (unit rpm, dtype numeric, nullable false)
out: 2000 rpm
